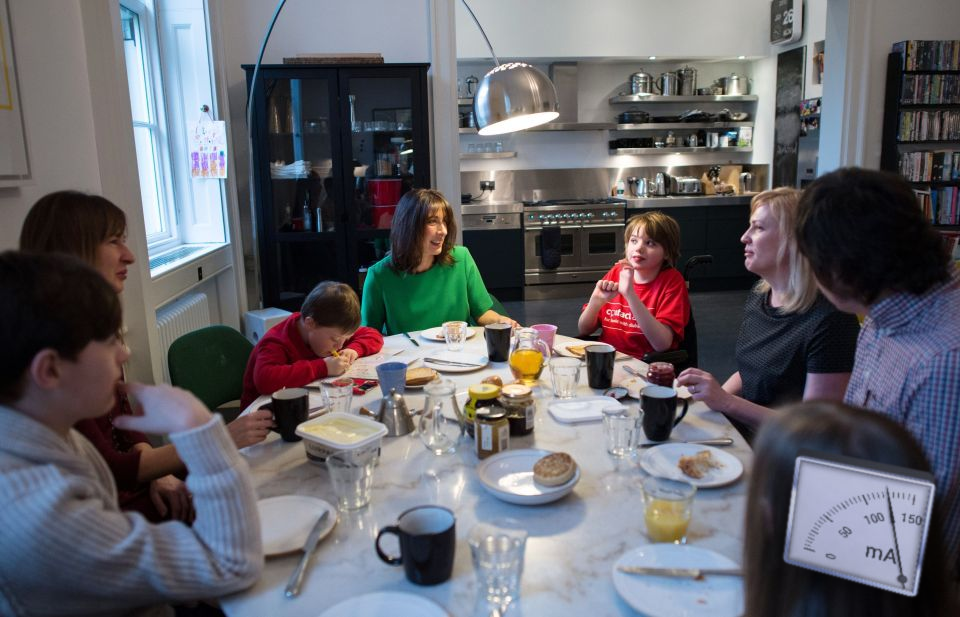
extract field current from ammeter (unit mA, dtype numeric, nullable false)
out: 125 mA
